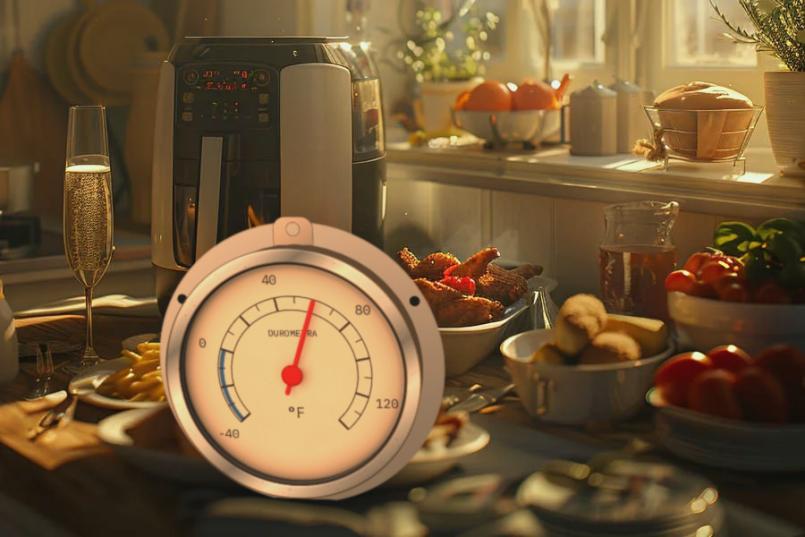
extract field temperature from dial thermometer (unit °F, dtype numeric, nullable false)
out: 60 °F
